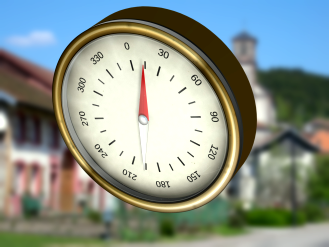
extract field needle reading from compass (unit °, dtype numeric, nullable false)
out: 15 °
